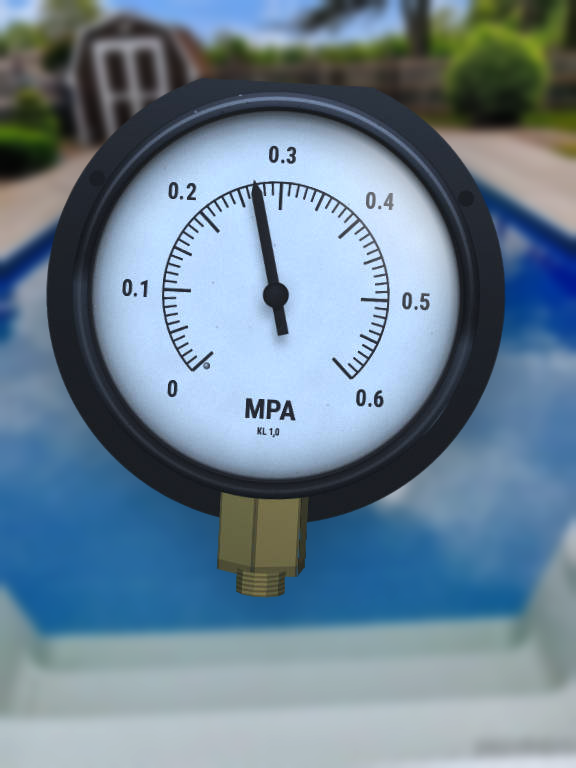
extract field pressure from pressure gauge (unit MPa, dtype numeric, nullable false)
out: 0.27 MPa
